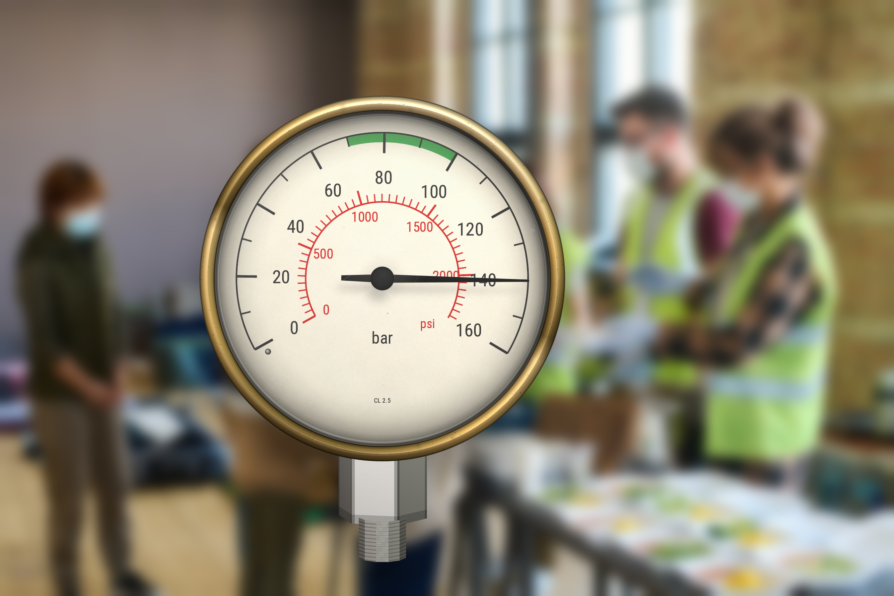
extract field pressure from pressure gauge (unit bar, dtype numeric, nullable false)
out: 140 bar
